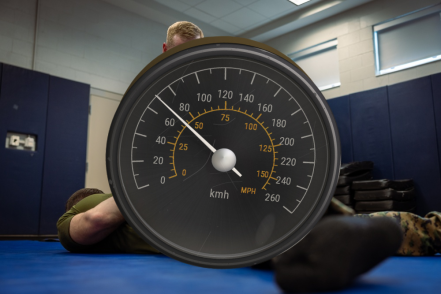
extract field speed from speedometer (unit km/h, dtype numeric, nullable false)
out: 70 km/h
